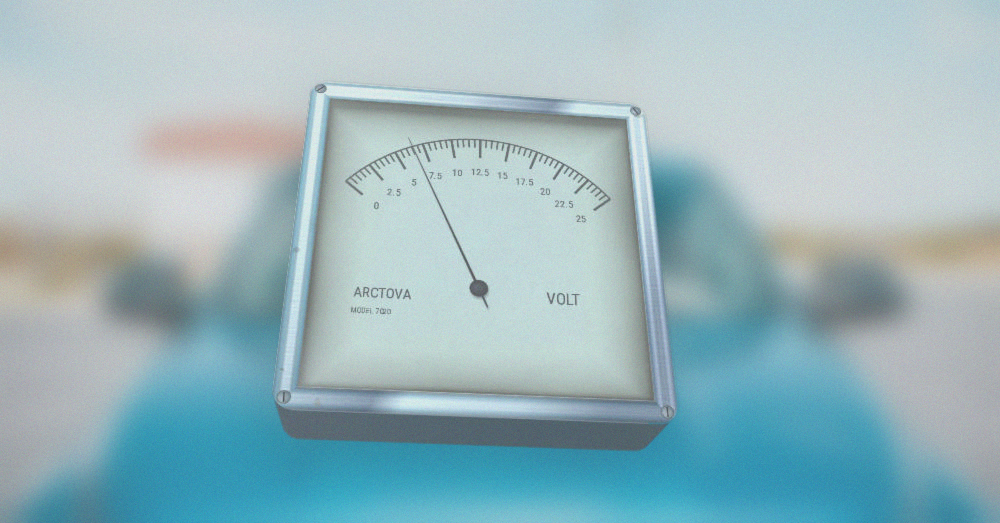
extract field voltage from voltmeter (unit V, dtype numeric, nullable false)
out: 6.5 V
